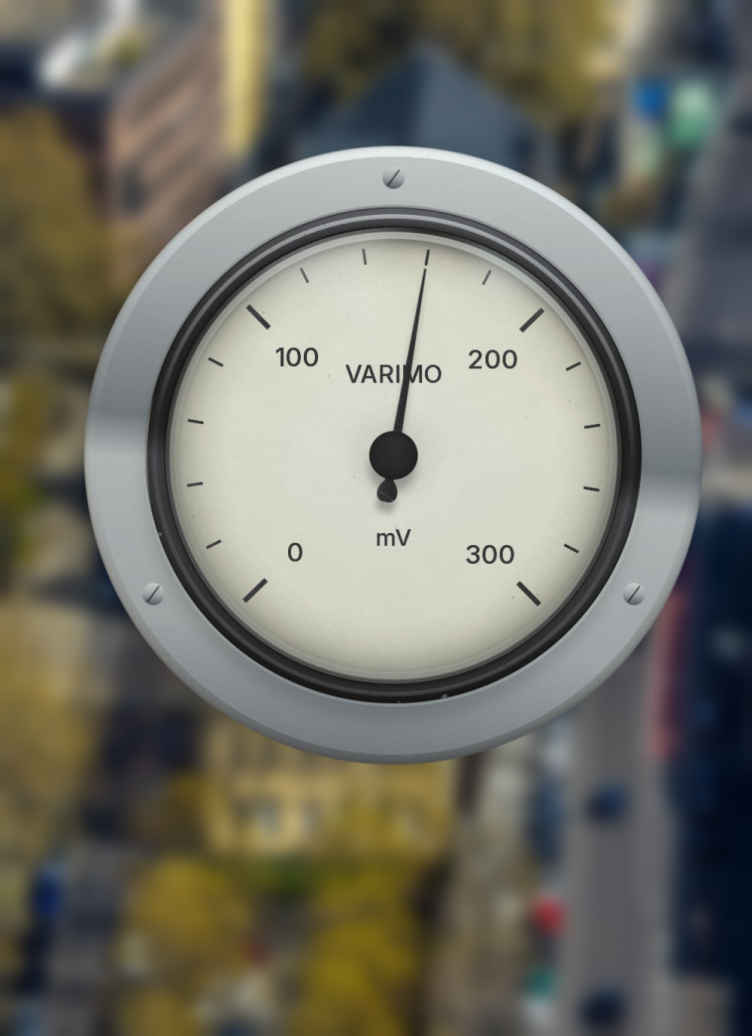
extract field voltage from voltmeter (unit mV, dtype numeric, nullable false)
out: 160 mV
